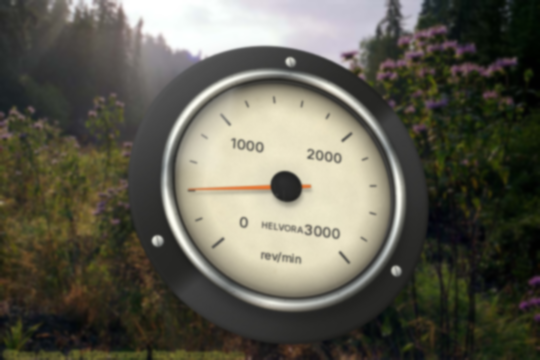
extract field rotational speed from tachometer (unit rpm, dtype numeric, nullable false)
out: 400 rpm
